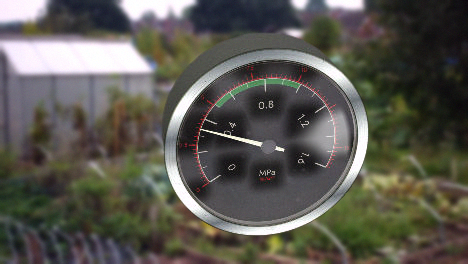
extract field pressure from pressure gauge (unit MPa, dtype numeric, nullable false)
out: 0.35 MPa
